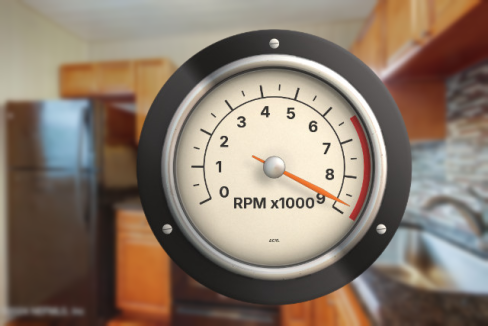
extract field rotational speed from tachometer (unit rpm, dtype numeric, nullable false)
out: 8750 rpm
